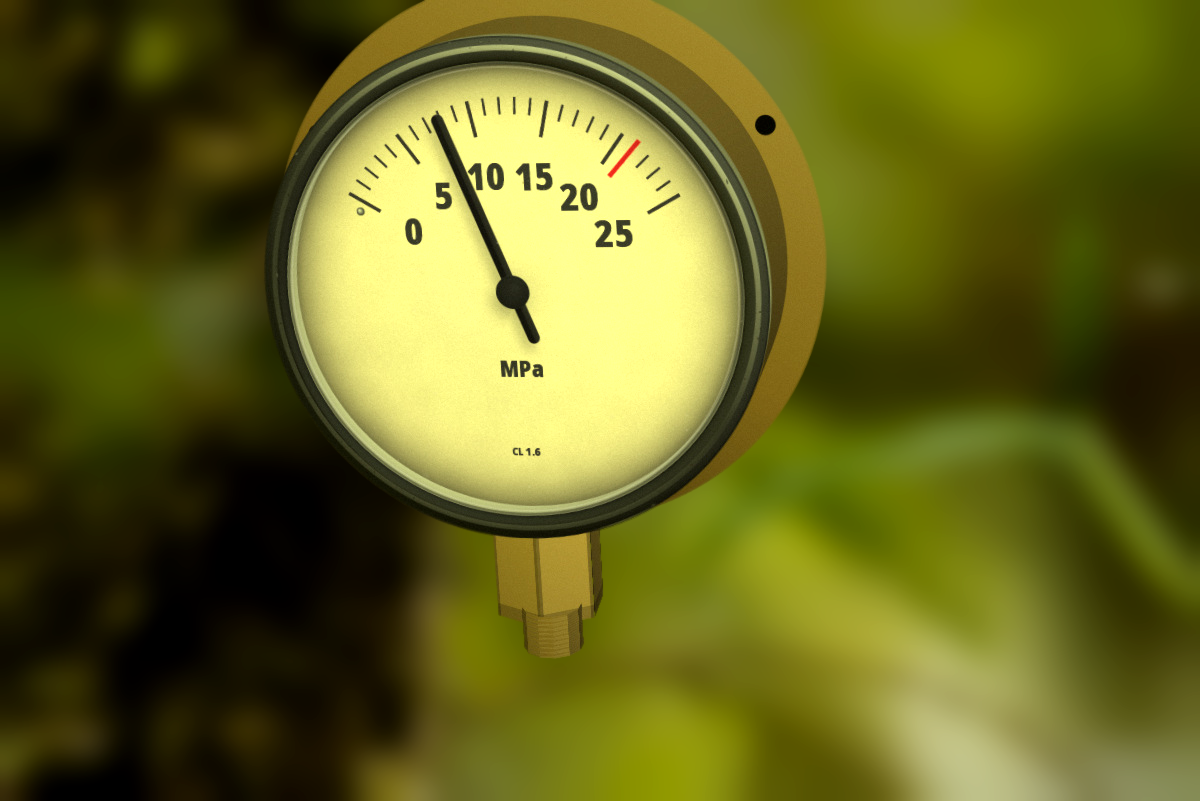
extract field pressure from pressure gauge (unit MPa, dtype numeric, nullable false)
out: 8 MPa
